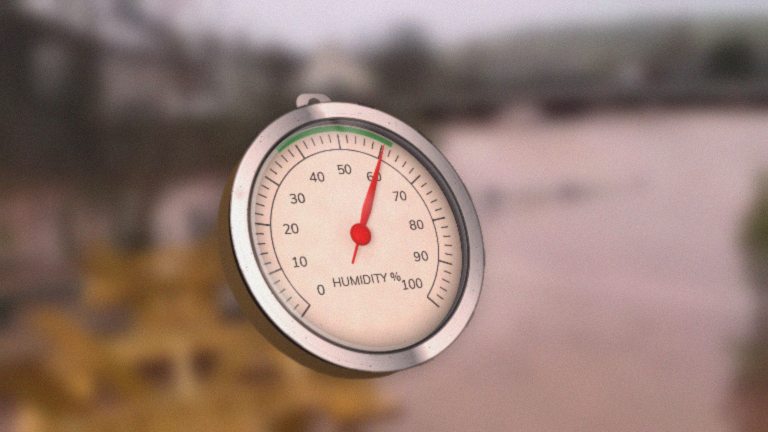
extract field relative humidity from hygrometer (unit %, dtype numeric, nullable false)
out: 60 %
